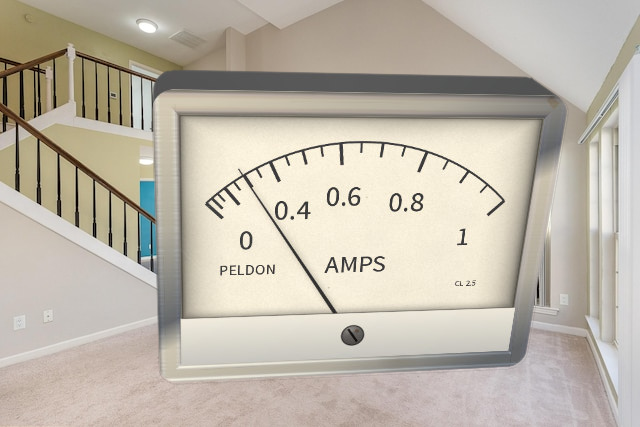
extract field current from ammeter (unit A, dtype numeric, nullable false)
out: 0.3 A
